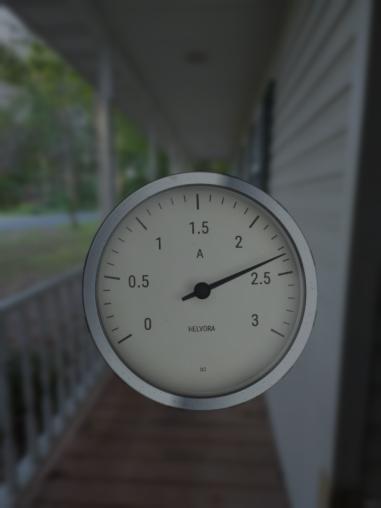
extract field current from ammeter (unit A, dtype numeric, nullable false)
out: 2.35 A
